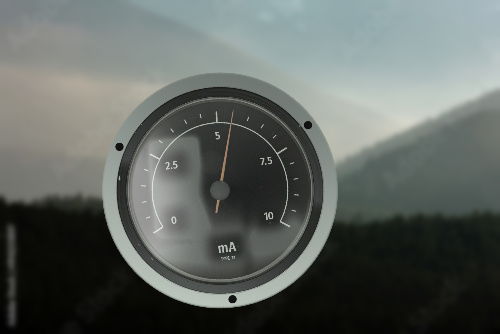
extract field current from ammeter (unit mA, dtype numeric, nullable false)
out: 5.5 mA
